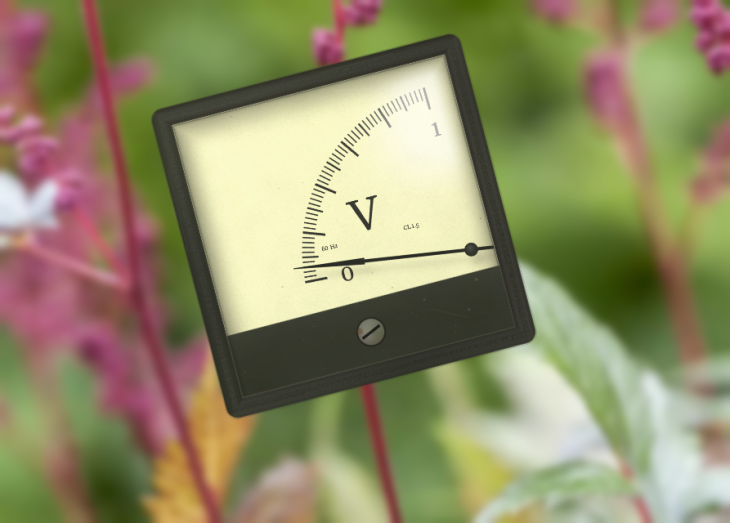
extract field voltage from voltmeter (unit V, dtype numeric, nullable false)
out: 0.06 V
